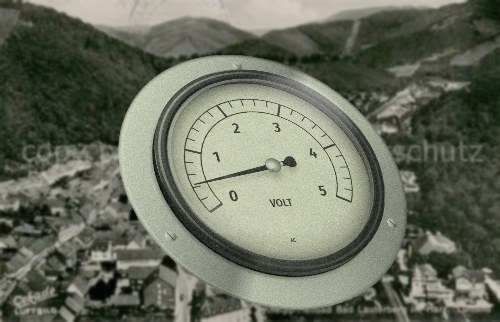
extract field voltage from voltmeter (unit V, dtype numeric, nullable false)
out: 0.4 V
